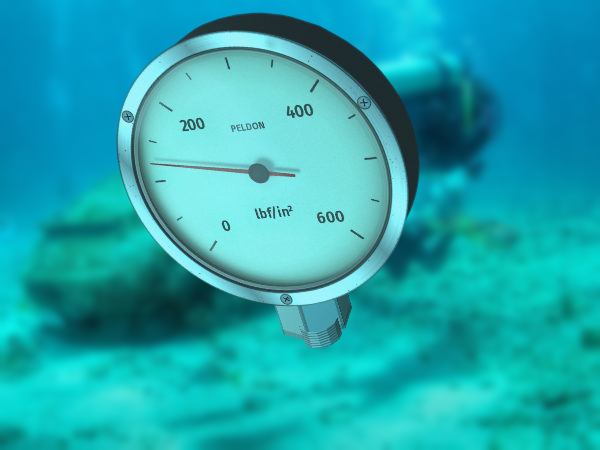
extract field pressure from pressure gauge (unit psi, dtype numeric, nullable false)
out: 125 psi
